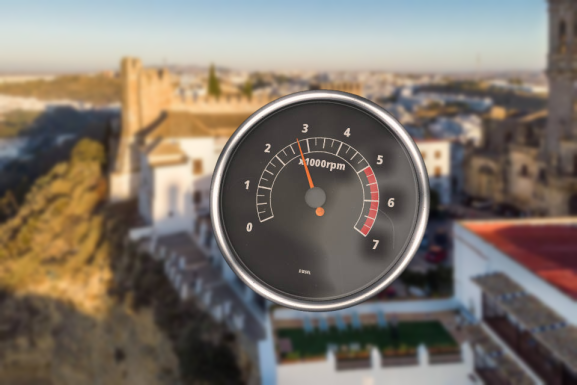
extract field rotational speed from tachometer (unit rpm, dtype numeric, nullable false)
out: 2750 rpm
